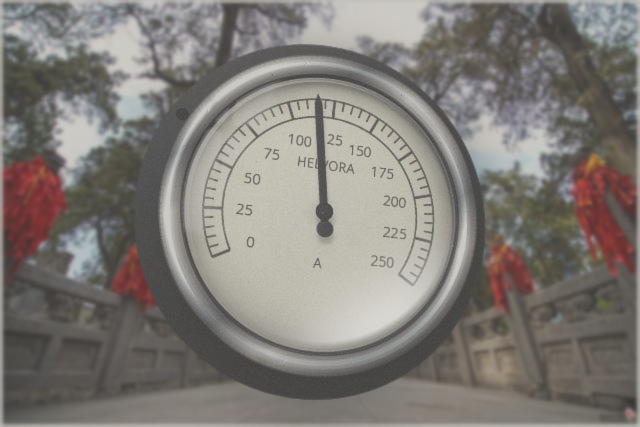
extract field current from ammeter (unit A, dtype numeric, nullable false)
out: 115 A
